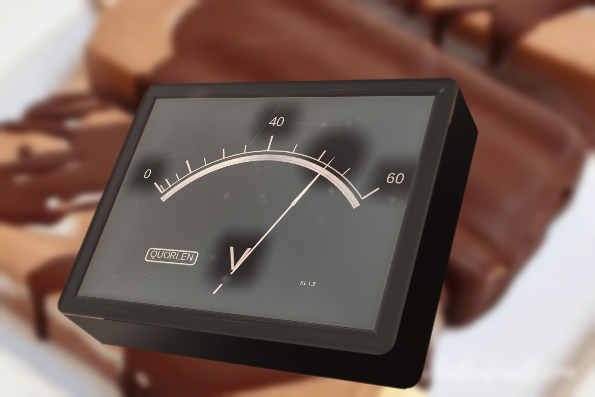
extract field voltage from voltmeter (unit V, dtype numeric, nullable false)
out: 52.5 V
